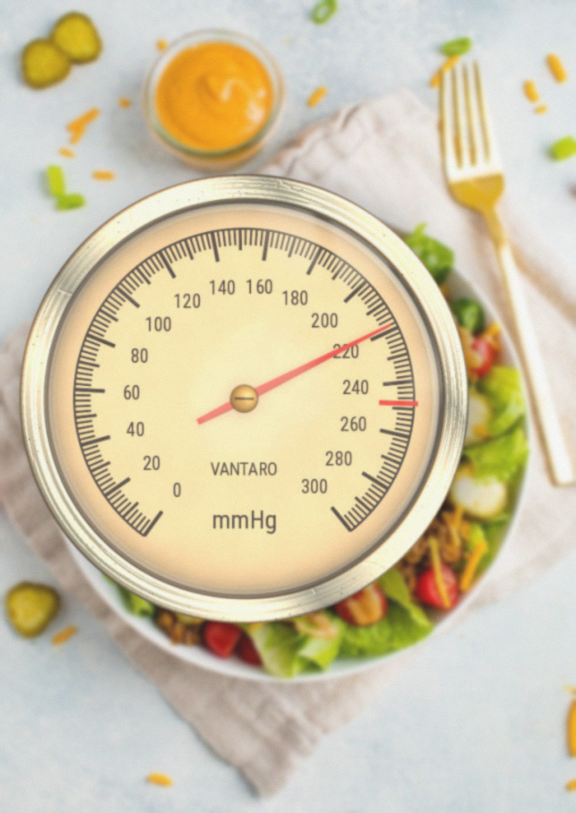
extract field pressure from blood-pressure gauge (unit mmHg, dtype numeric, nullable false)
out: 218 mmHg
